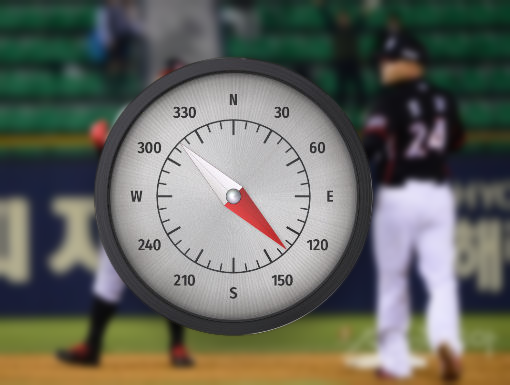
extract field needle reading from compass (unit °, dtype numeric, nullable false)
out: 135 °
